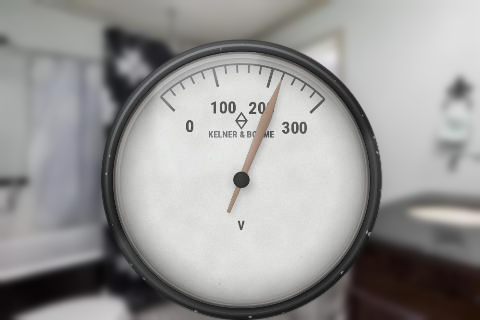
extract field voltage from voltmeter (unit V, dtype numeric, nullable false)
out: 220 V
